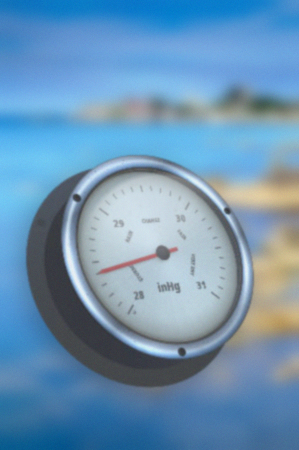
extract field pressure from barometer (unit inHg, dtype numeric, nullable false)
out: 28.4 inHg
